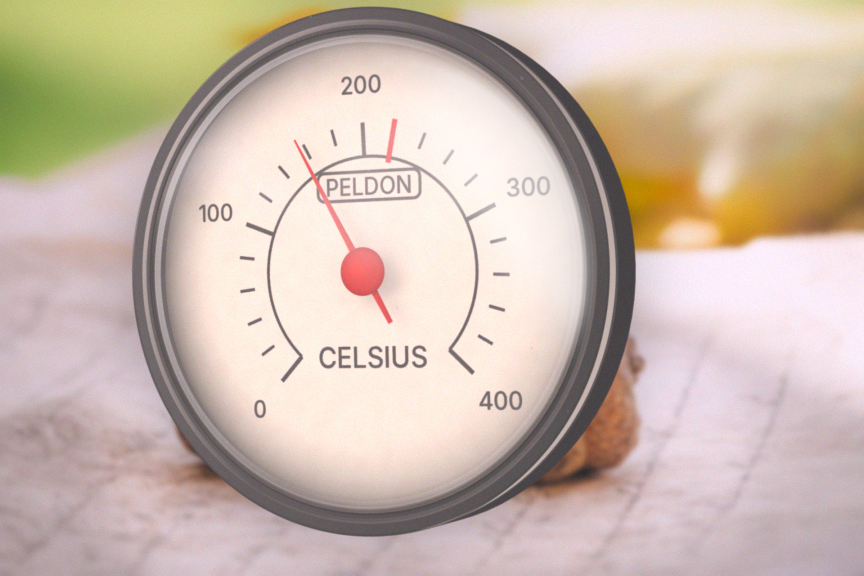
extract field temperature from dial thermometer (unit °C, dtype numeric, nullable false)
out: 160 °C
